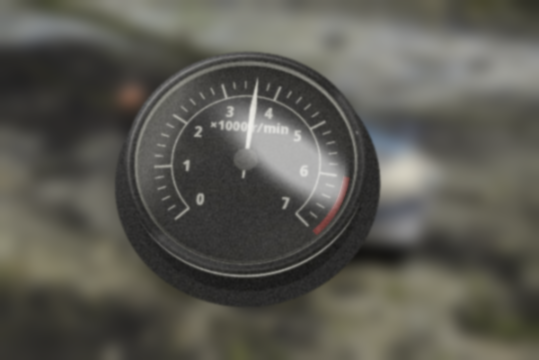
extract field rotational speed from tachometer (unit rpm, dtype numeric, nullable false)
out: 3600 rpm
